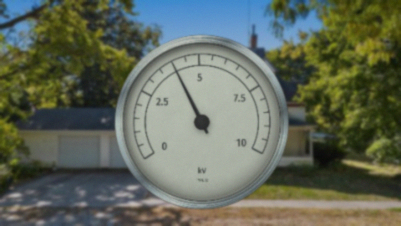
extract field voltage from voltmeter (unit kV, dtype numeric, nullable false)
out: 4 kV
